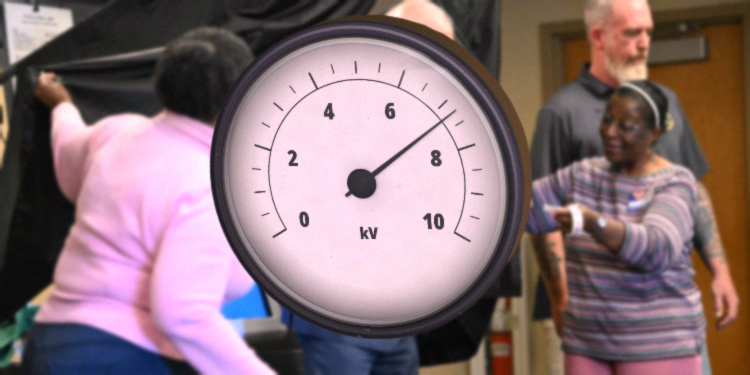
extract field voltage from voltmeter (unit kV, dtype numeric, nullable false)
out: 7.25 kV
